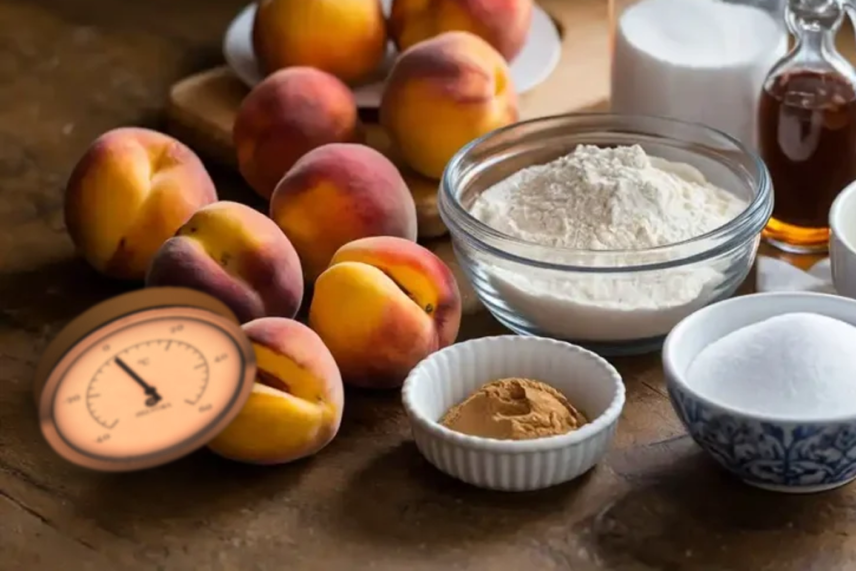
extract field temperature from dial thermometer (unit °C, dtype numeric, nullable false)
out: 0 °C
